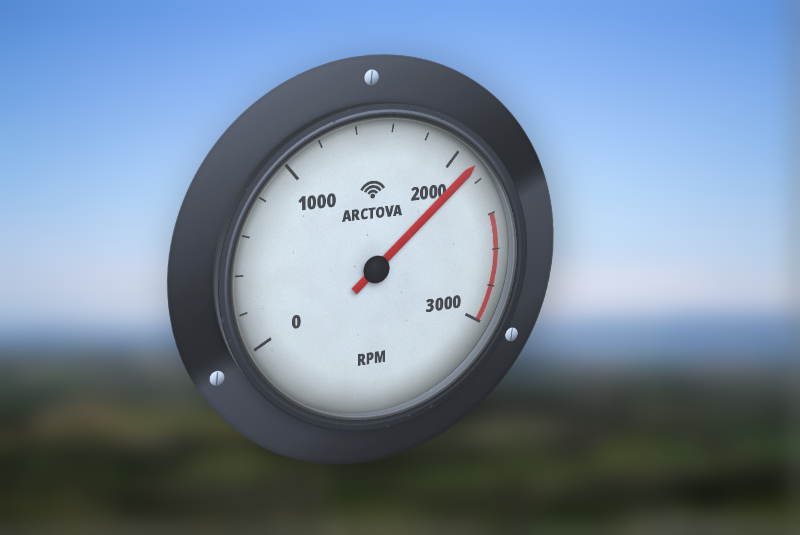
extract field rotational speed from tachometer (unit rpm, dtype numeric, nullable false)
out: 2100 rpm
